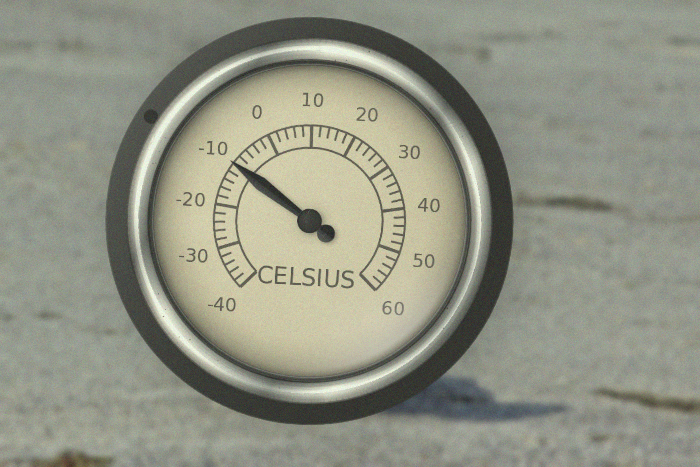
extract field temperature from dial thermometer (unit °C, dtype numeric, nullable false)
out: -10 °C
